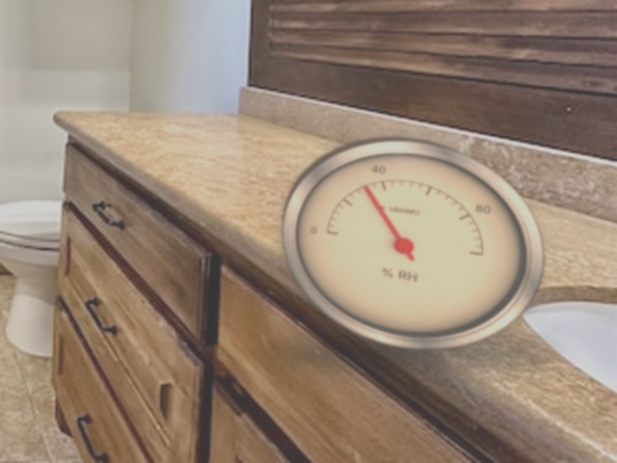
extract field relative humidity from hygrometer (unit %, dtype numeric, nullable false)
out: 32 %
